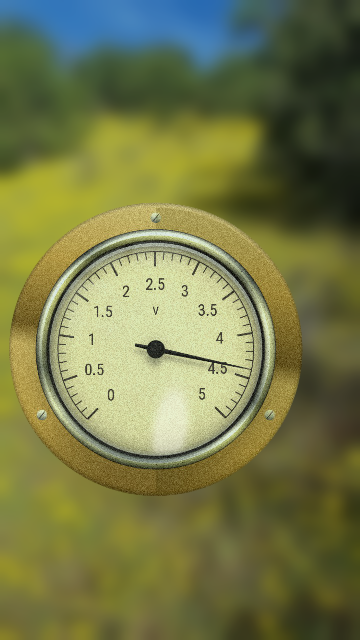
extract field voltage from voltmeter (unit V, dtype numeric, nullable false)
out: 4.4 V
